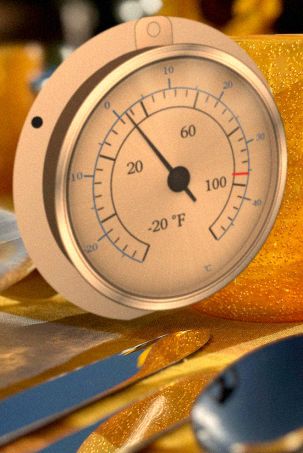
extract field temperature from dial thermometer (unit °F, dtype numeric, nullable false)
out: 34 °F
